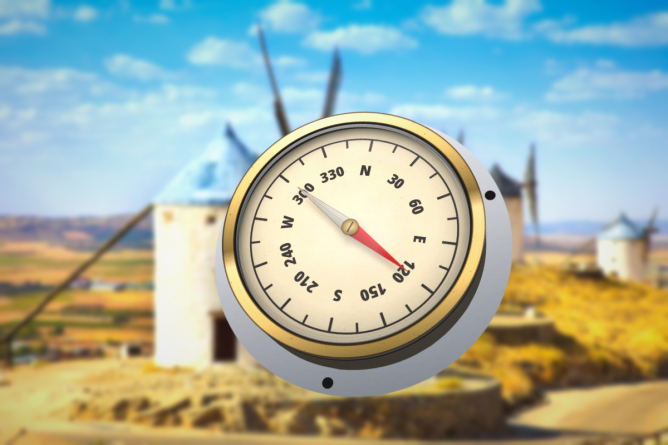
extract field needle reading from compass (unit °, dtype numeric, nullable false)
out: 120 °
